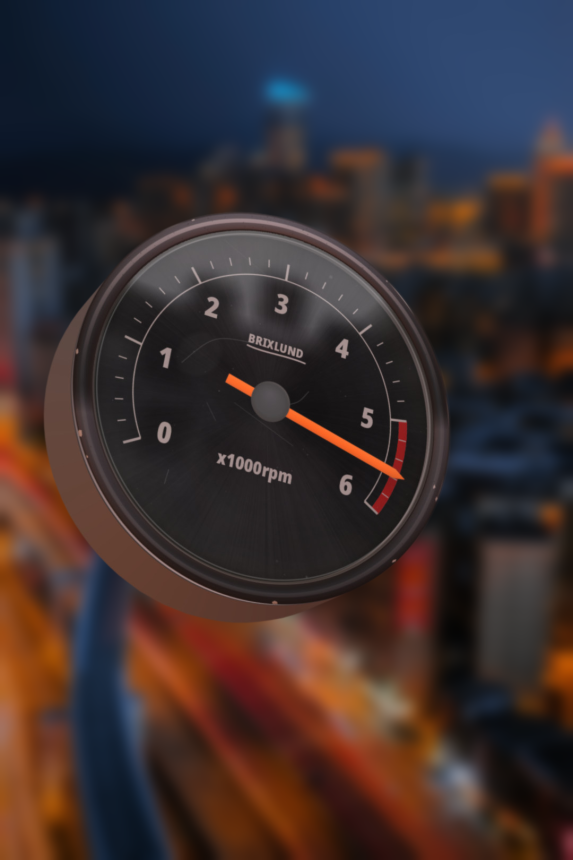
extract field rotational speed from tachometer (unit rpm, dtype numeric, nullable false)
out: 5600 rpm
